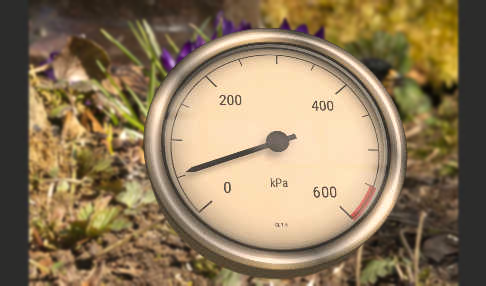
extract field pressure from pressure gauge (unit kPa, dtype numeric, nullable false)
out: 50 kPa
